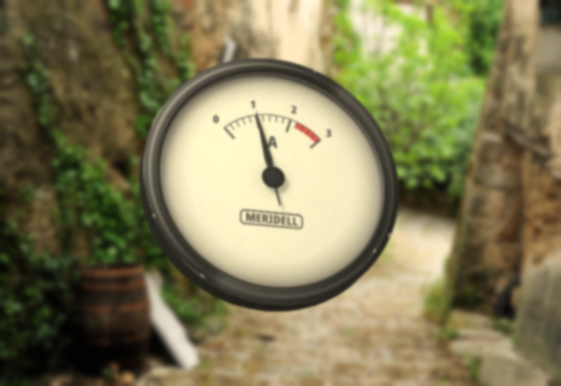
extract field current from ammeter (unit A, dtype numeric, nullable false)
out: 1 A
